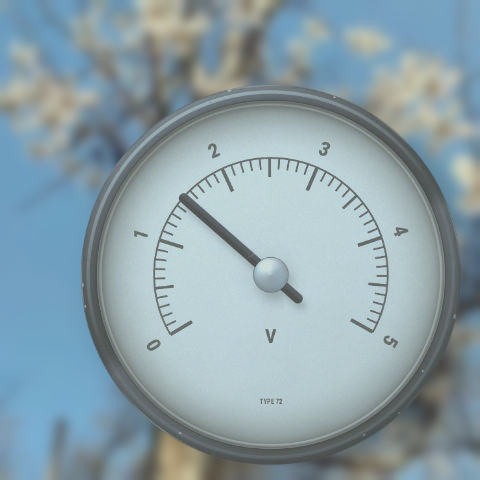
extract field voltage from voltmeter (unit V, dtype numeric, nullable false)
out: 1.5 V
